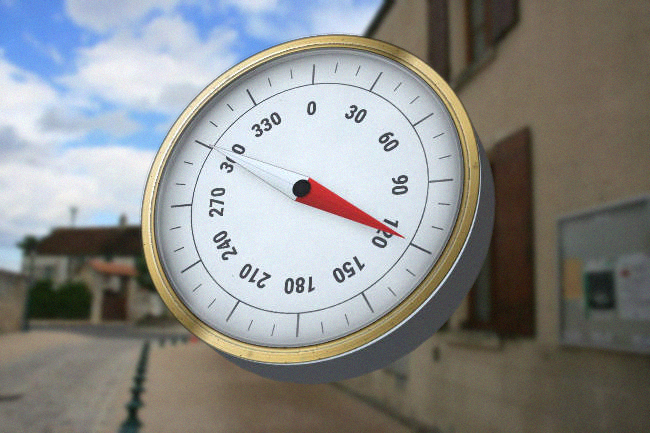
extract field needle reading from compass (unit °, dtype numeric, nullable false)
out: 120 °
